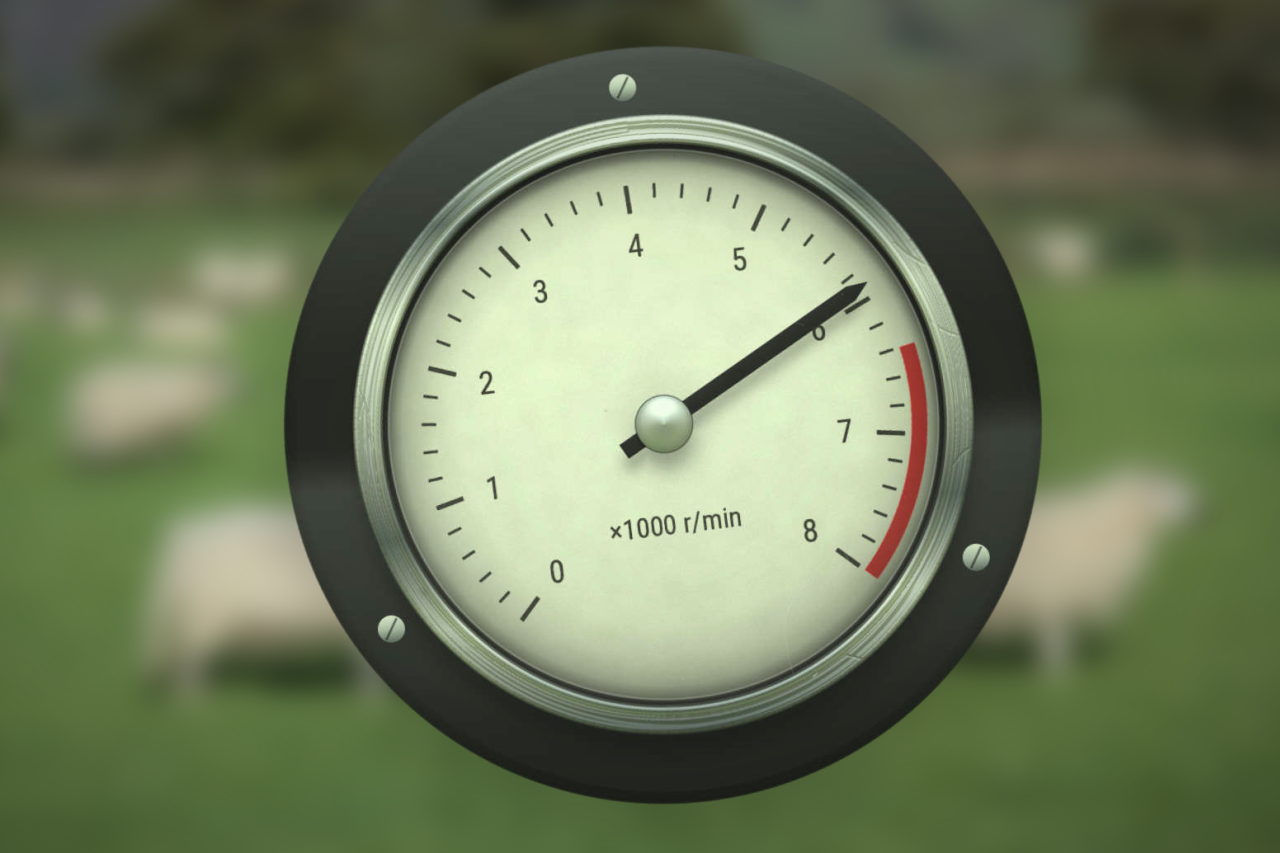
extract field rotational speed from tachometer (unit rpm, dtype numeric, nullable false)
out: 5900 rpm
